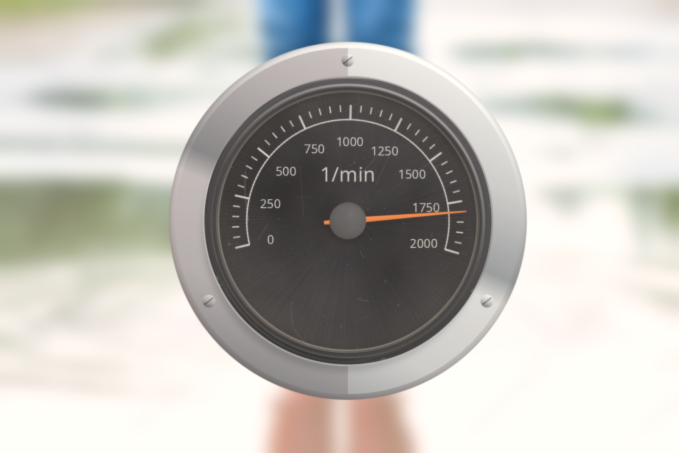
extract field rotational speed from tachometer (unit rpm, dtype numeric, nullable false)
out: 1800 rpm
